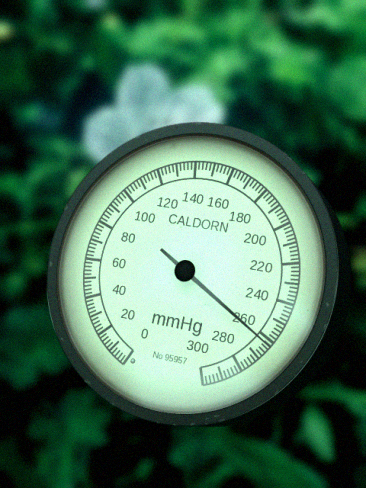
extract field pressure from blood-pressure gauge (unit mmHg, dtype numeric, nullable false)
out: 262 mmHg
